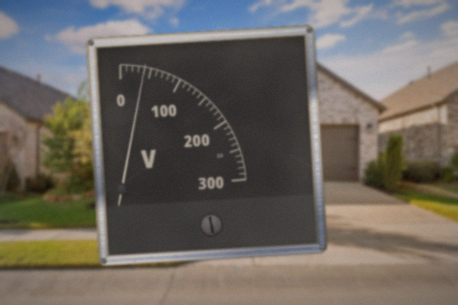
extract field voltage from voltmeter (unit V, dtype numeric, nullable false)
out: 40 V
